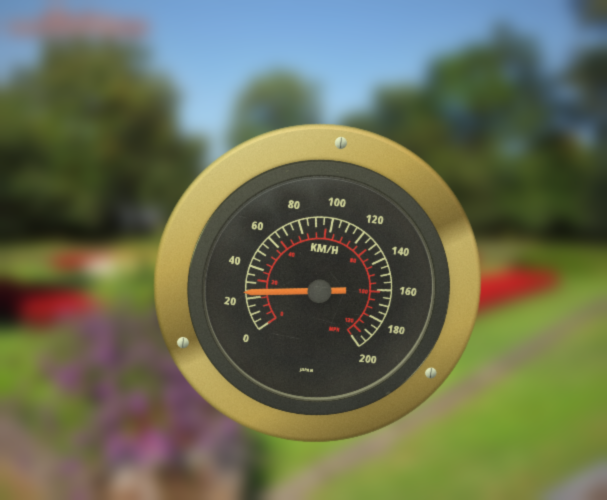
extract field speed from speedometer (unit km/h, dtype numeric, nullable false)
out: 25 km/h
